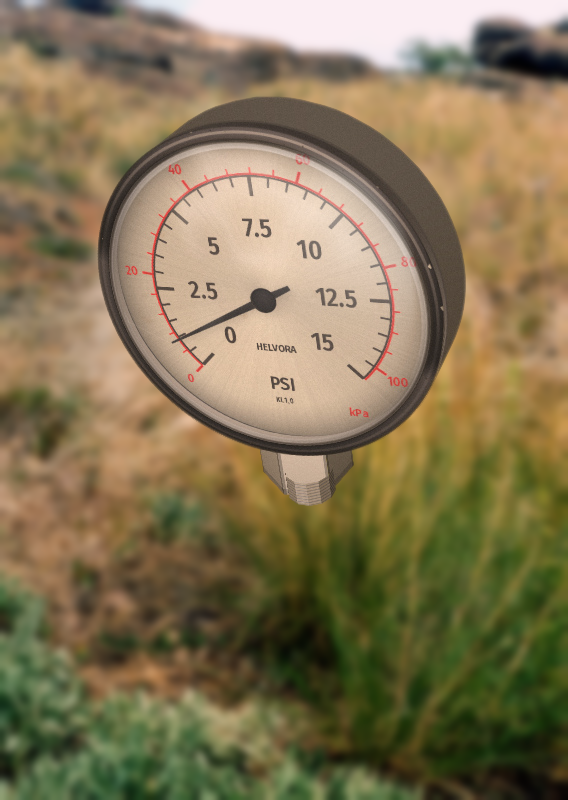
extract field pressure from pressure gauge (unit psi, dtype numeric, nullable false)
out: 1 psi
